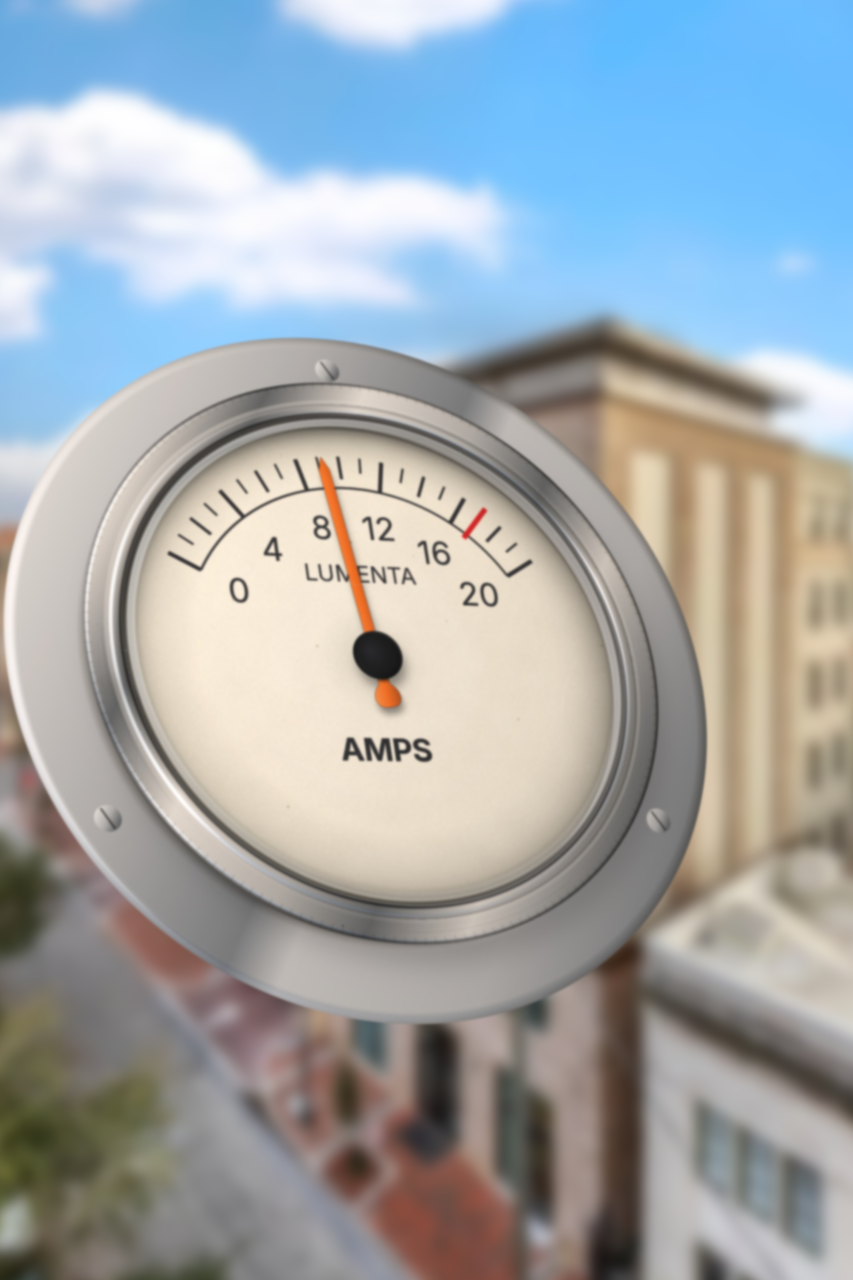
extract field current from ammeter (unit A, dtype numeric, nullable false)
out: 9 A
